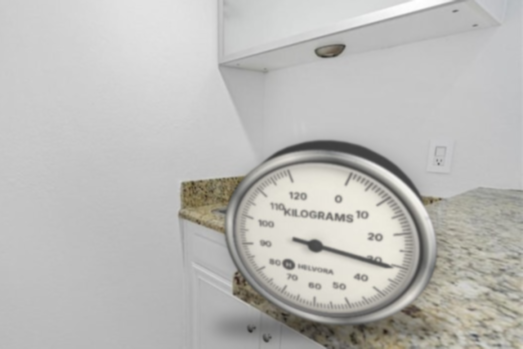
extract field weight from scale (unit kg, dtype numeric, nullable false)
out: 30 kg
